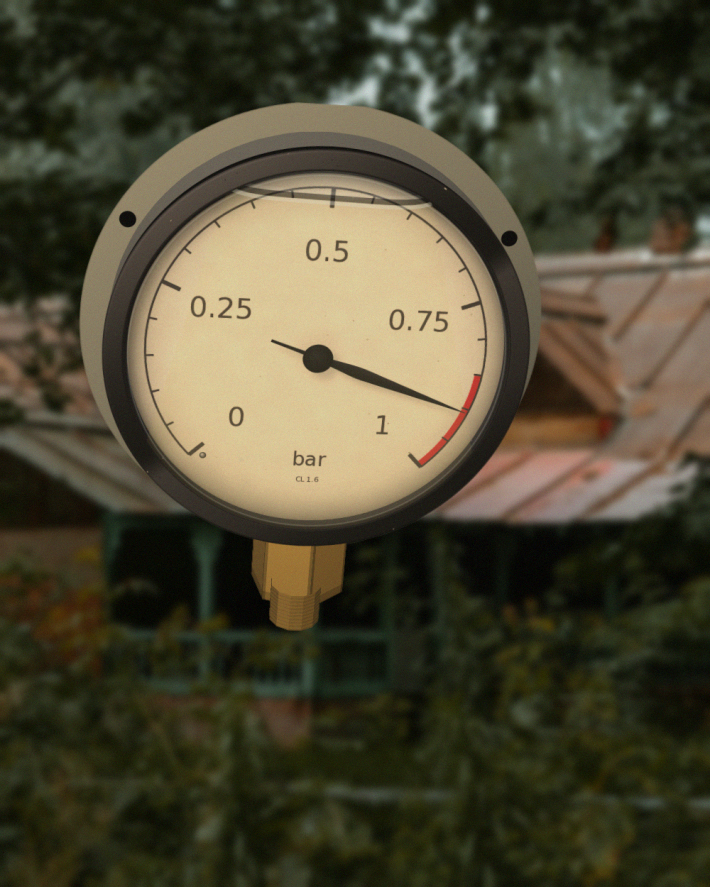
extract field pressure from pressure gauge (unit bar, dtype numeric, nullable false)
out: 0.9 bar
